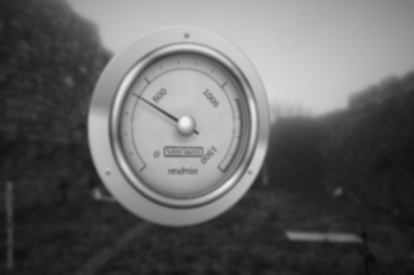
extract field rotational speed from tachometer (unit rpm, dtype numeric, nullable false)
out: 400 rpm
